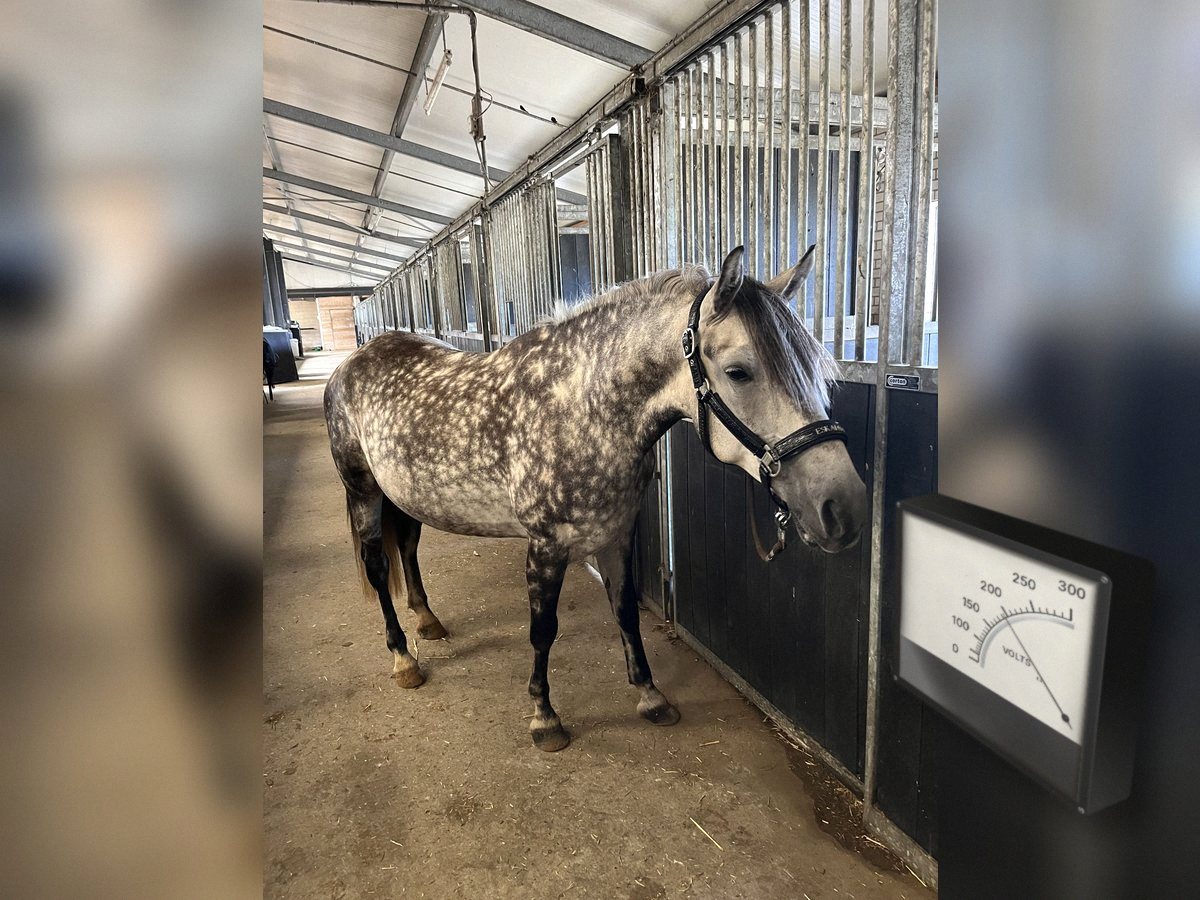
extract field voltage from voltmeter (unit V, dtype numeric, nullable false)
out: 200 V
